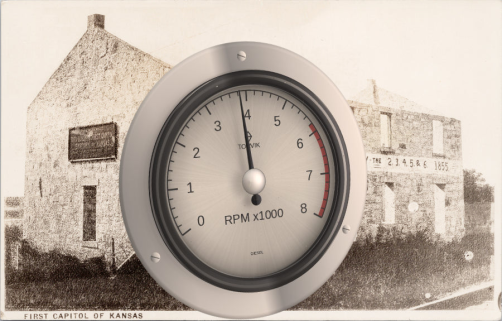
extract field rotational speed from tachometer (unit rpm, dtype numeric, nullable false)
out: 3800 rpm
